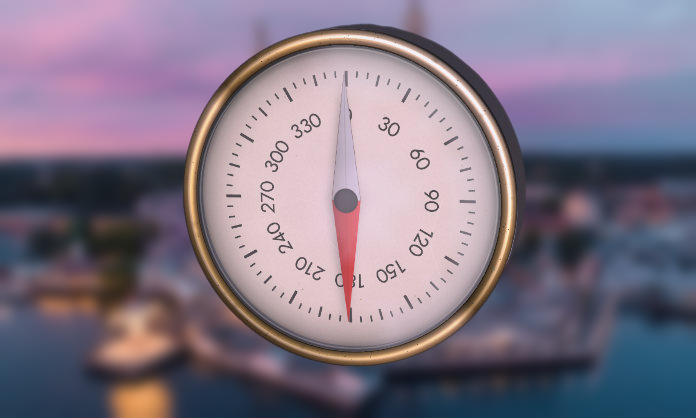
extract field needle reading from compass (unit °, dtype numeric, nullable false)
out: 180 °
